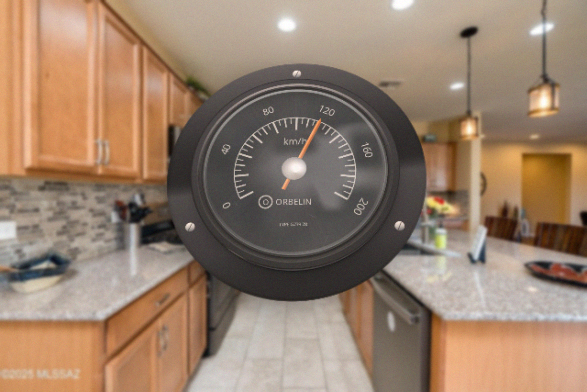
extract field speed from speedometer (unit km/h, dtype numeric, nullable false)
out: 120 km/h
